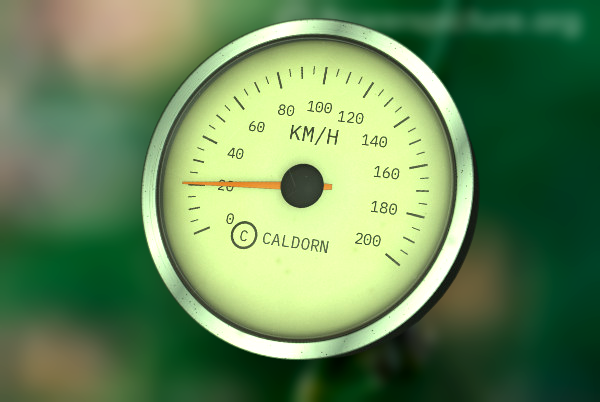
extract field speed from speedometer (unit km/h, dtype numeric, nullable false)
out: 20 km/h
